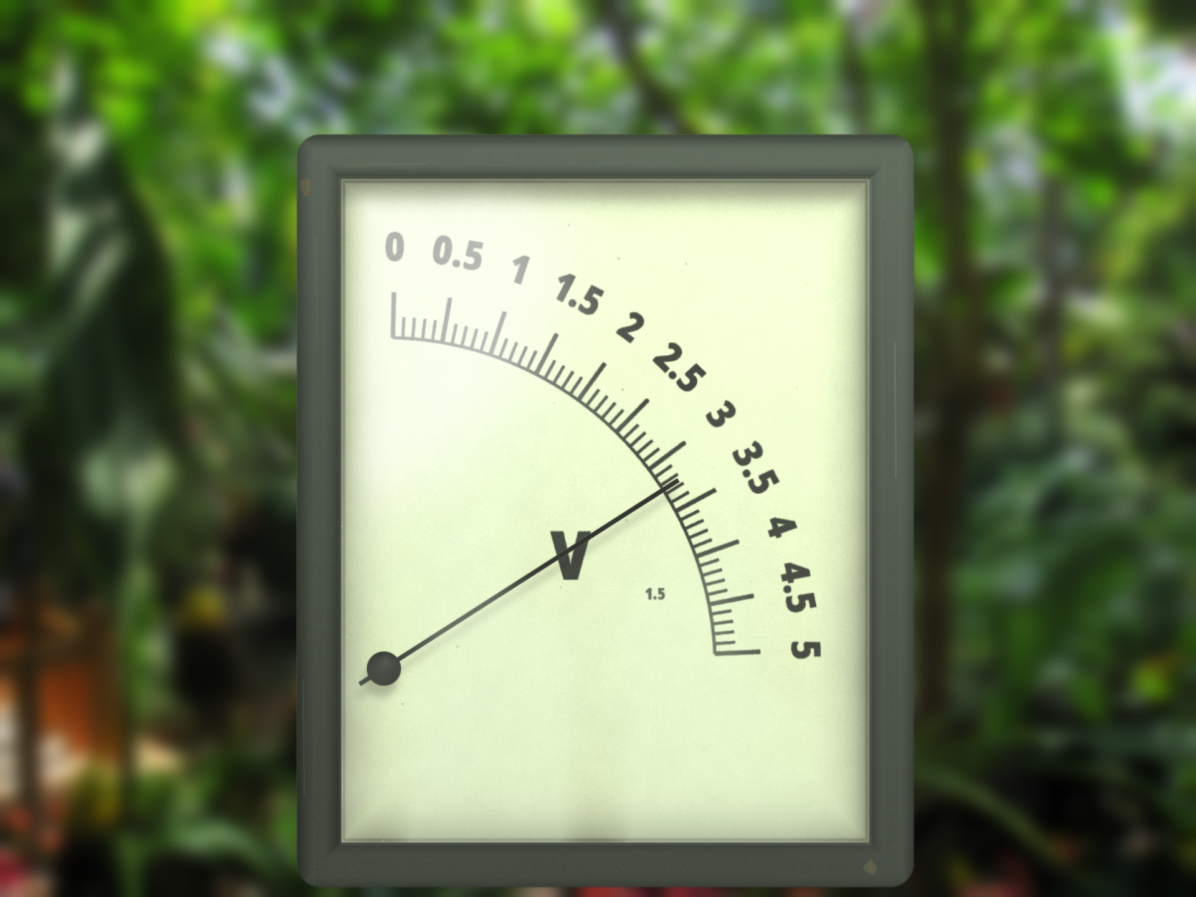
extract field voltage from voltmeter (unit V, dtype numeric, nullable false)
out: 3.25 V
